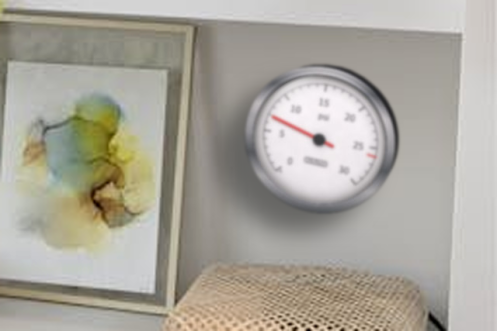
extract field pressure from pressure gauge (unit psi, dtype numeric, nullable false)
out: 7 psi
